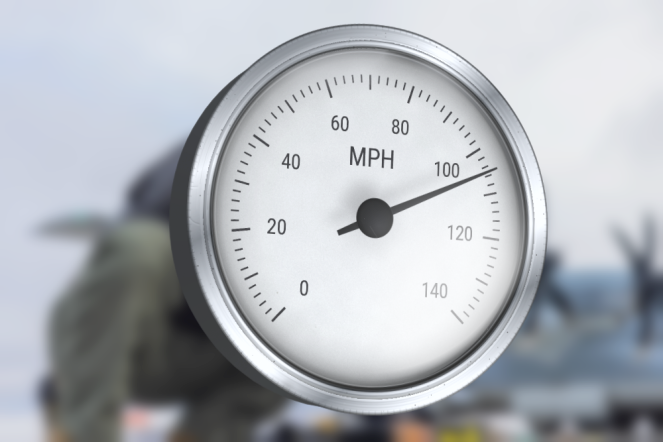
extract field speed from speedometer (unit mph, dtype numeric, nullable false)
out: 105 mph
